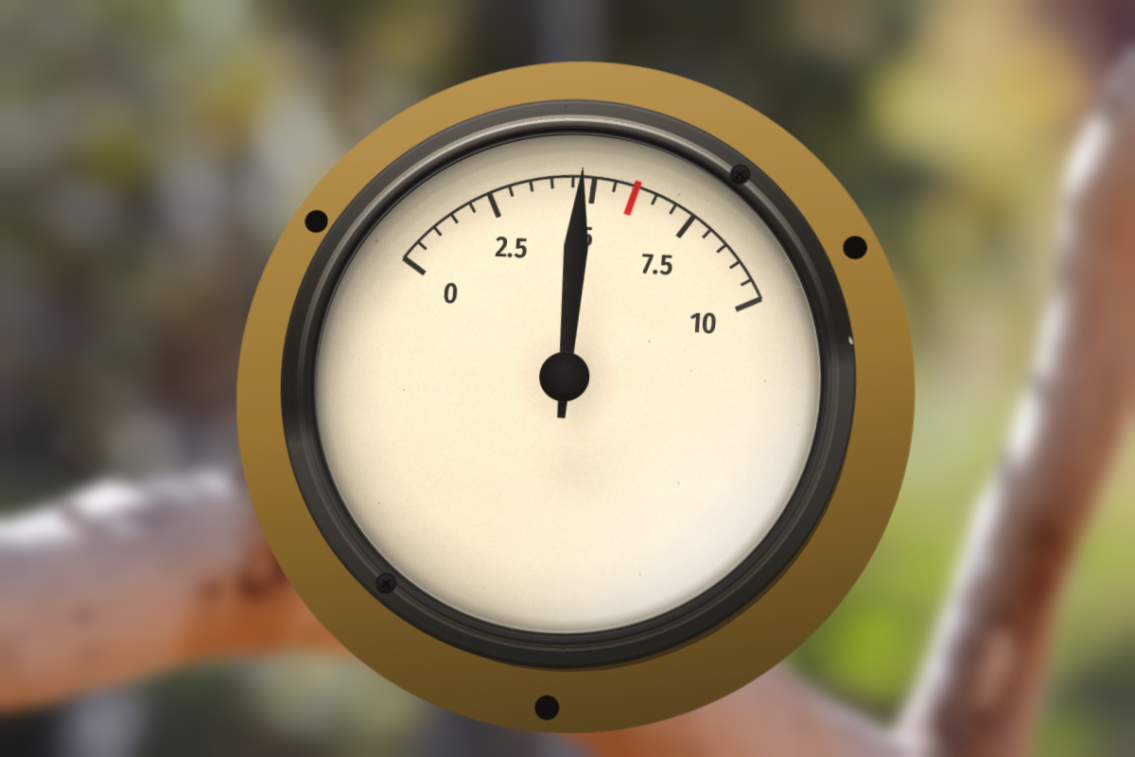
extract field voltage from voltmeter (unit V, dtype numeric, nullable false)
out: 4.75 V
